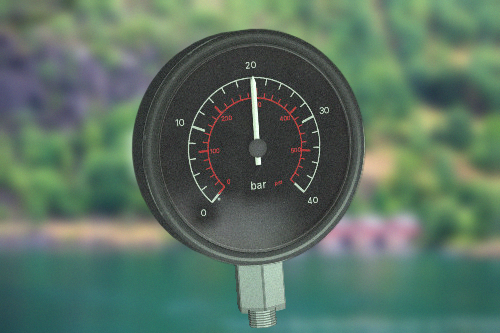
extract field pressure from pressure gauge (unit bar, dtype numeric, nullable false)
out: 20 bar
